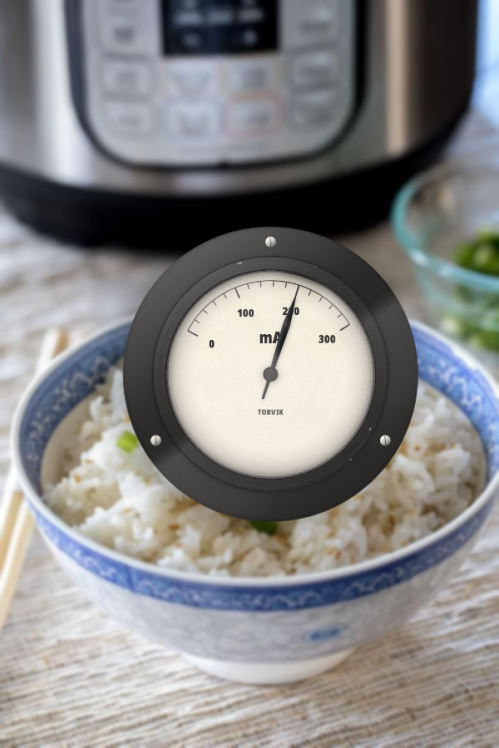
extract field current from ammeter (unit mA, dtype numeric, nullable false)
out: 200 mA
